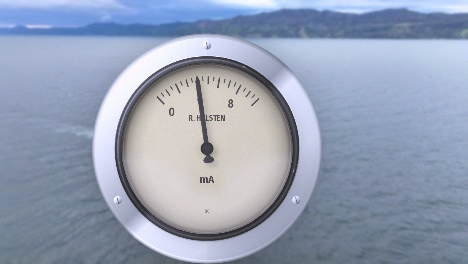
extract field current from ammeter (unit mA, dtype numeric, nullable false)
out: 4 mA
